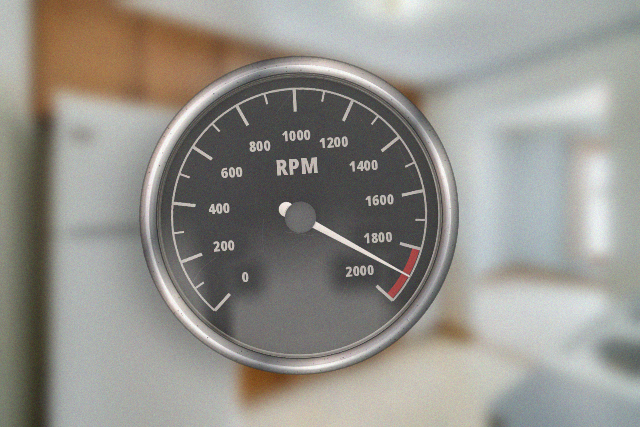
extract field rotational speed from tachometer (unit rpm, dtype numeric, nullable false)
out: 1900 rpm
